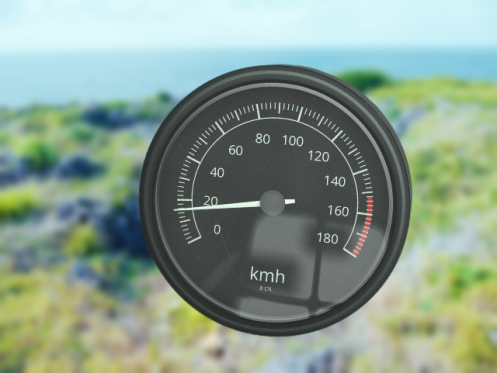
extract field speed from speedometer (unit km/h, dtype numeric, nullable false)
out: 16 km/h
